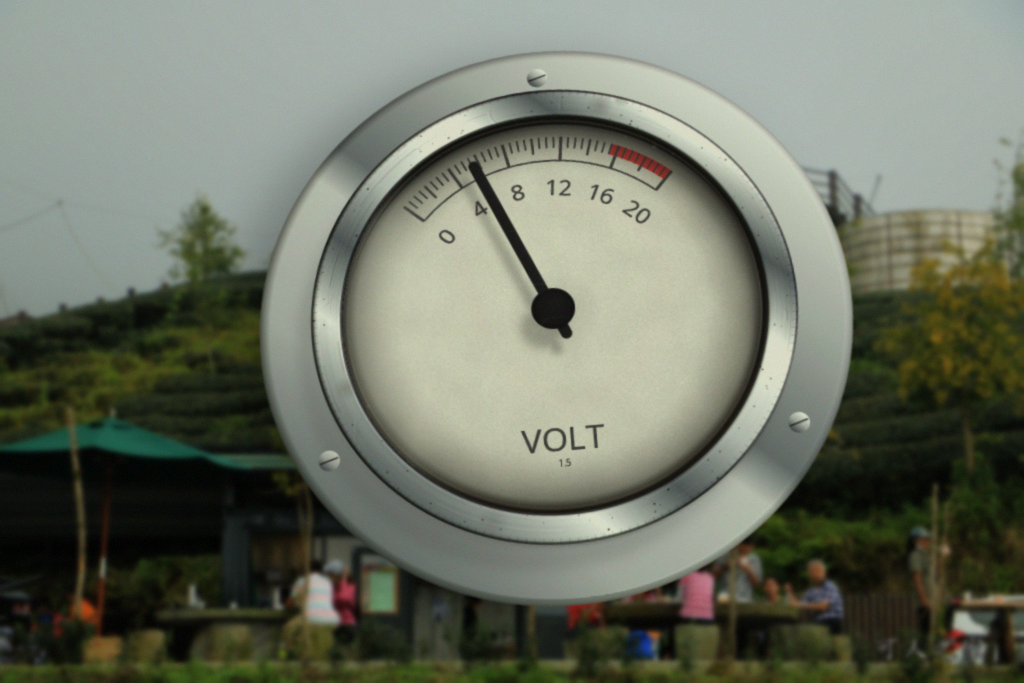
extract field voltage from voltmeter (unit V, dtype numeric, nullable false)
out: 5.5 V
